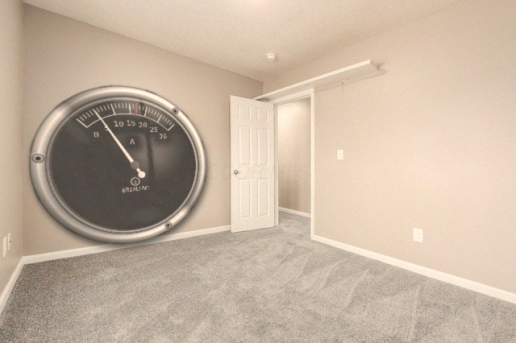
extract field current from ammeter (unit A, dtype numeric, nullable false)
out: 5 A
